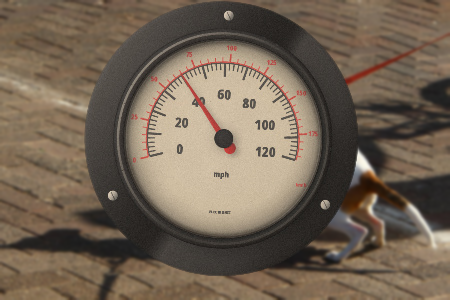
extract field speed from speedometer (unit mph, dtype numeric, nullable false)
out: 40 mph
